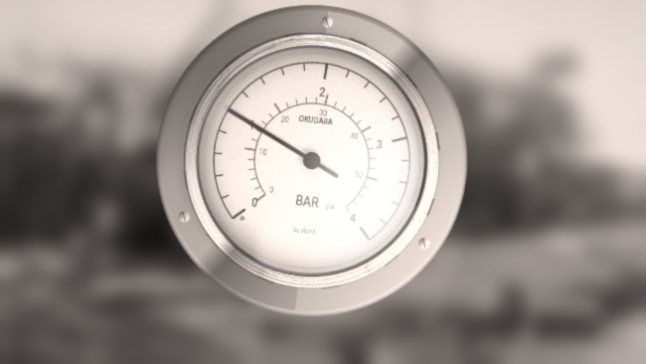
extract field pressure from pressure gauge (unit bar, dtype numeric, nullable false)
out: 1 bar
